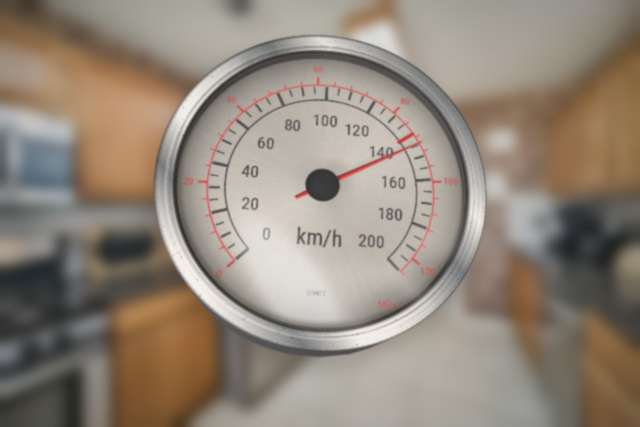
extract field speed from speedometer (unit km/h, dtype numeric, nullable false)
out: 145 km/h
